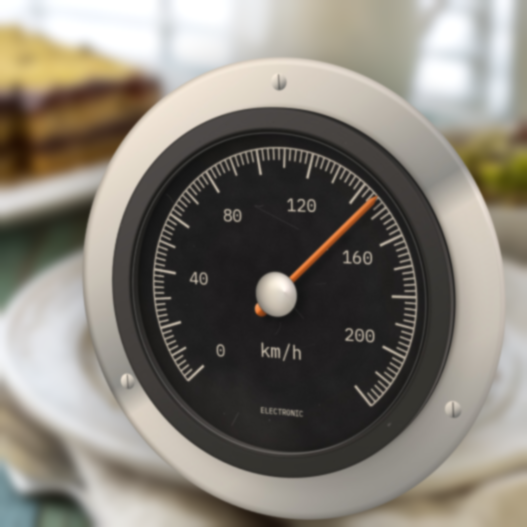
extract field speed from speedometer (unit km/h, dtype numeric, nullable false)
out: 146 km/h
